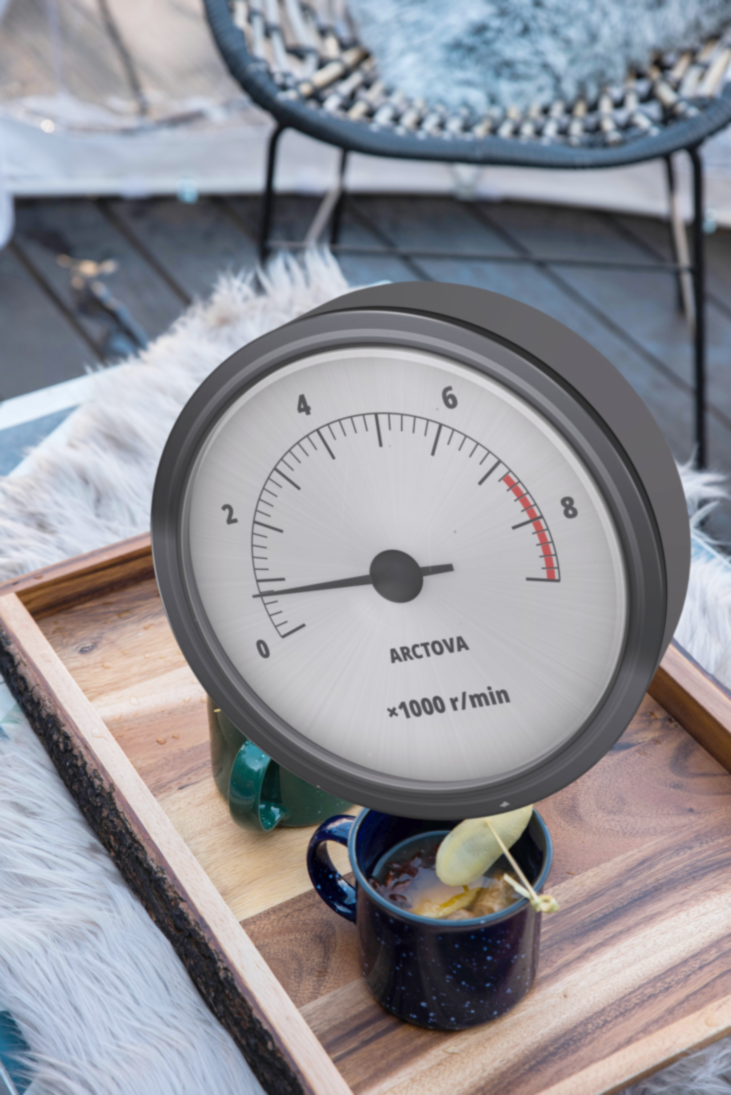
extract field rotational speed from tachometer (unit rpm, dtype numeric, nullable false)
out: 800 rpm
